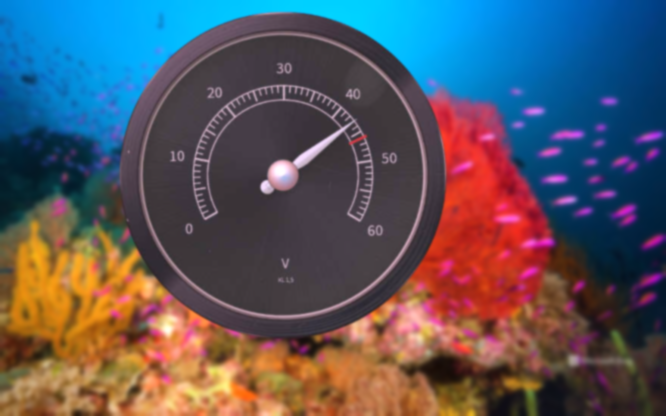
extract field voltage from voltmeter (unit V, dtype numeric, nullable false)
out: 43 V
